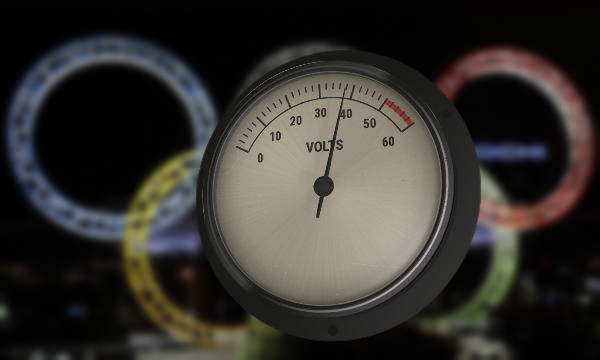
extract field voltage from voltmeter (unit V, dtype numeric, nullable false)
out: 38 V
